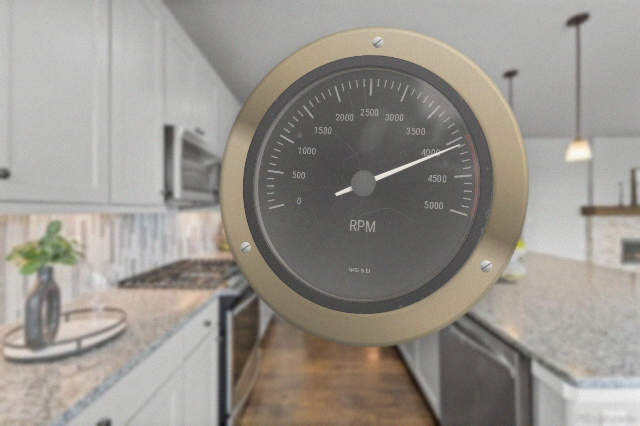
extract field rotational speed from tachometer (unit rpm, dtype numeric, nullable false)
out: 4100 rpm
